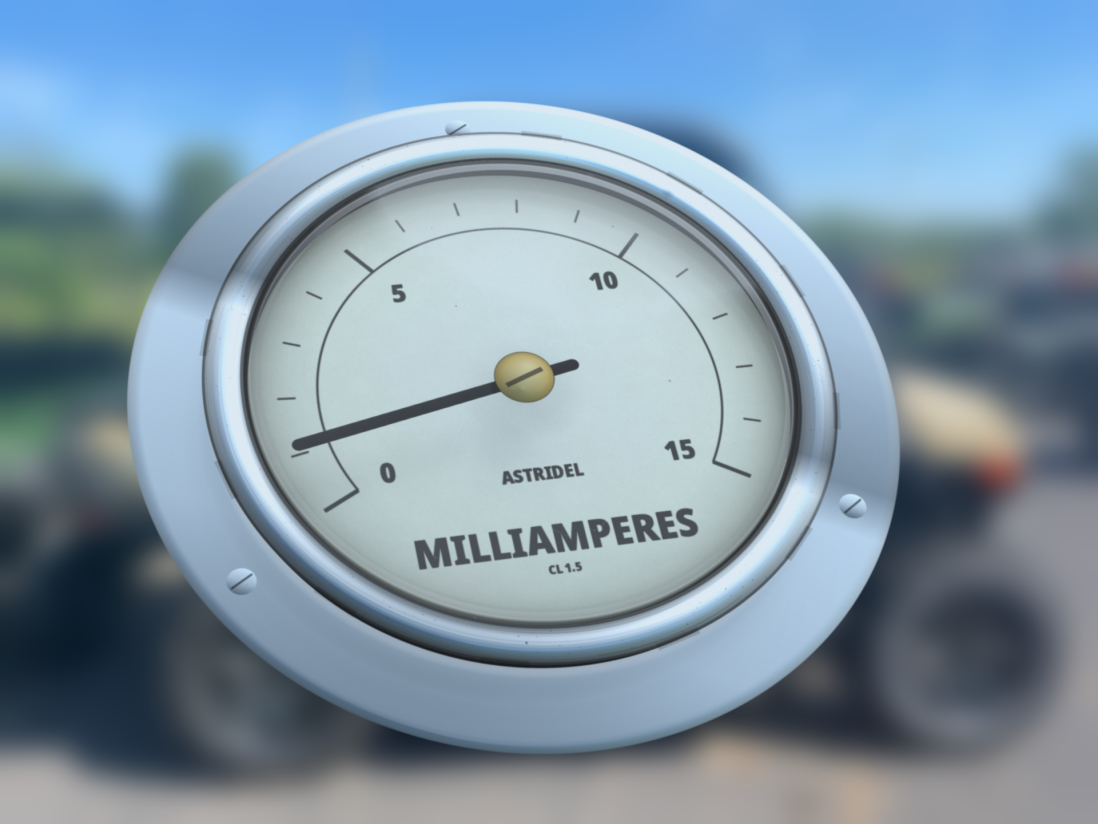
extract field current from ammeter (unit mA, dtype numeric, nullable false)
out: 1 mA
